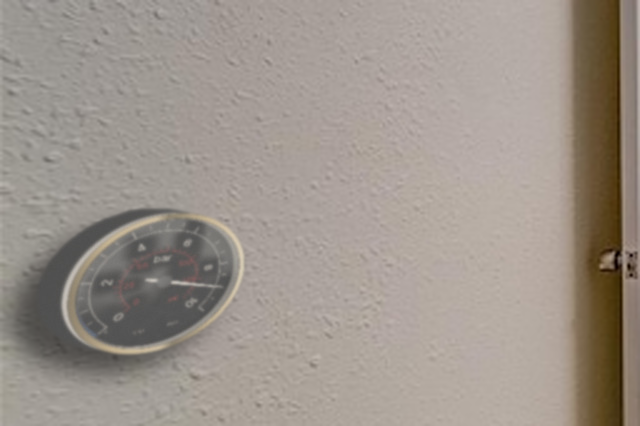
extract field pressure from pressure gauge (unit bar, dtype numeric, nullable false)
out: 9 bar
